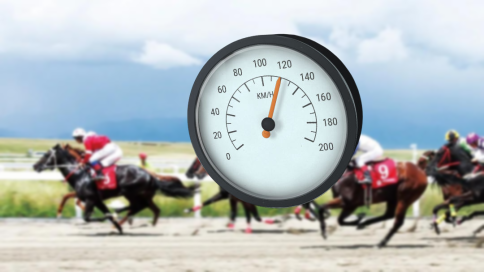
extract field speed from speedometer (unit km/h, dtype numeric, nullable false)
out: 120 km/h
